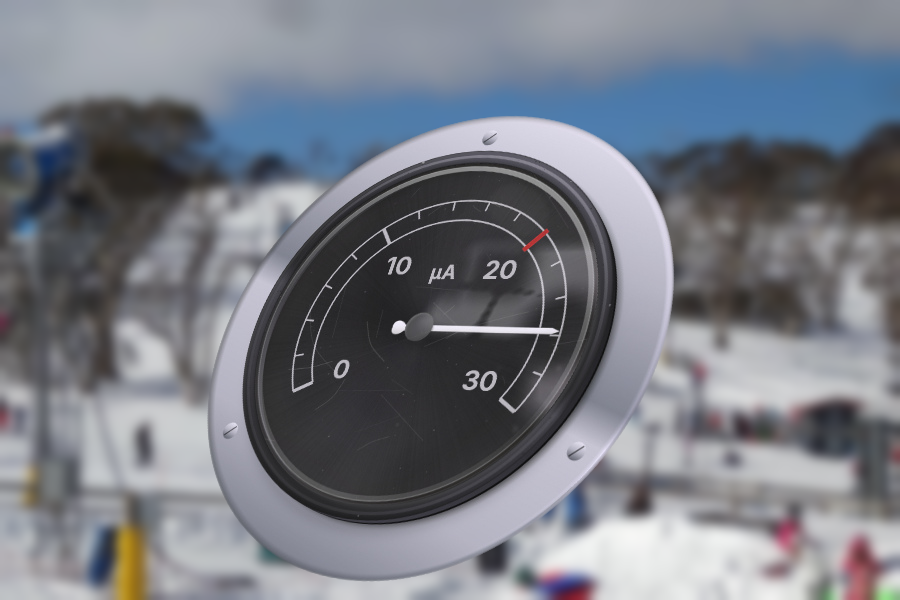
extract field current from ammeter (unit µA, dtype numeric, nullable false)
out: 26 µA
